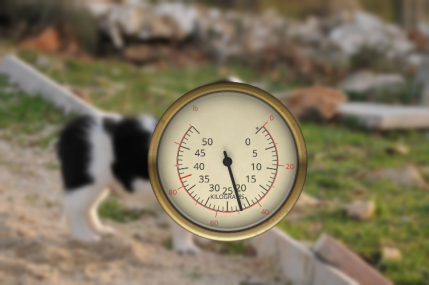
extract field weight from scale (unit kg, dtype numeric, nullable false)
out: 22 kg
